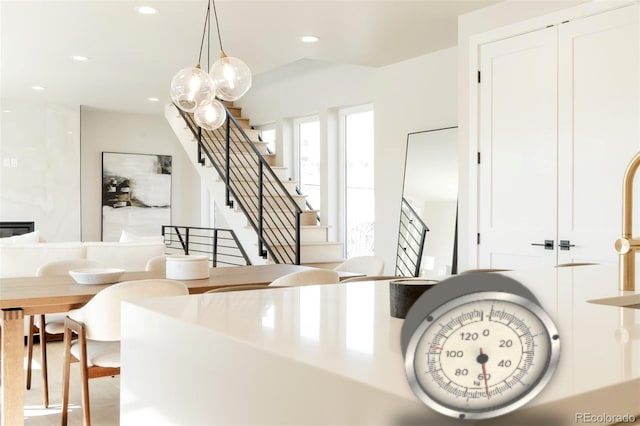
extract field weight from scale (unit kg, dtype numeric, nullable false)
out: 60 kg
